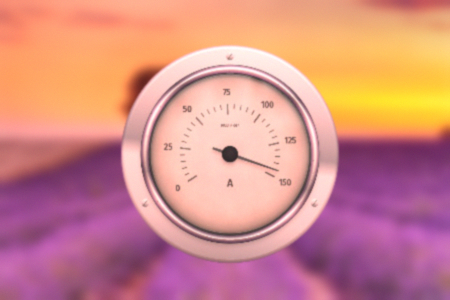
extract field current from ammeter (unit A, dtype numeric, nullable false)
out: 145 A
